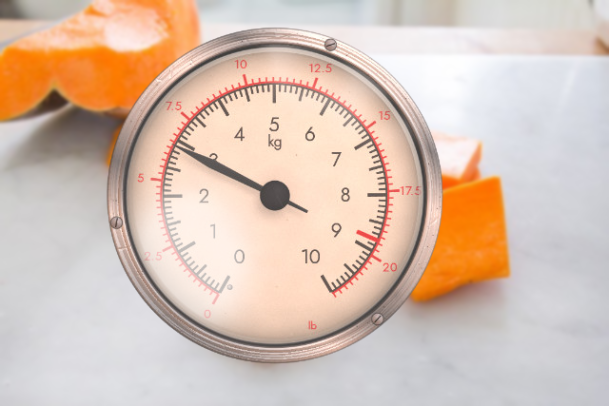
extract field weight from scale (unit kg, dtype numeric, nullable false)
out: 2.9 kg
